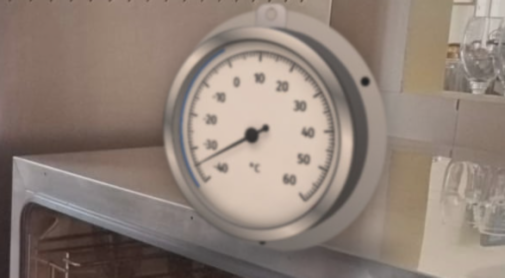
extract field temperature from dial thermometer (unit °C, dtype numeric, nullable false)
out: -35 °C
